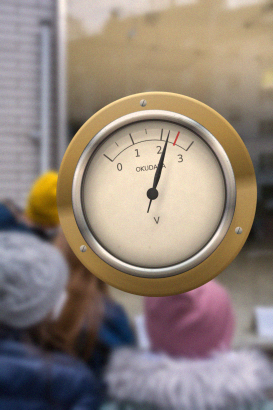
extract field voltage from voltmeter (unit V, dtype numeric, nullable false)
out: 2.25 V
